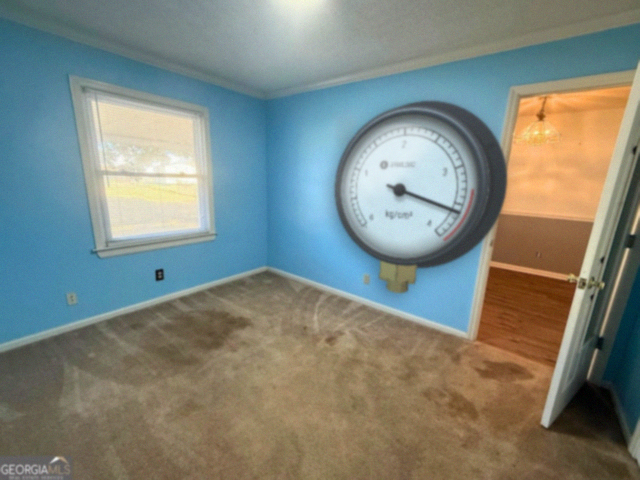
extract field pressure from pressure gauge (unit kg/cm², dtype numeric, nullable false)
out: 3.6 kg/cm²
